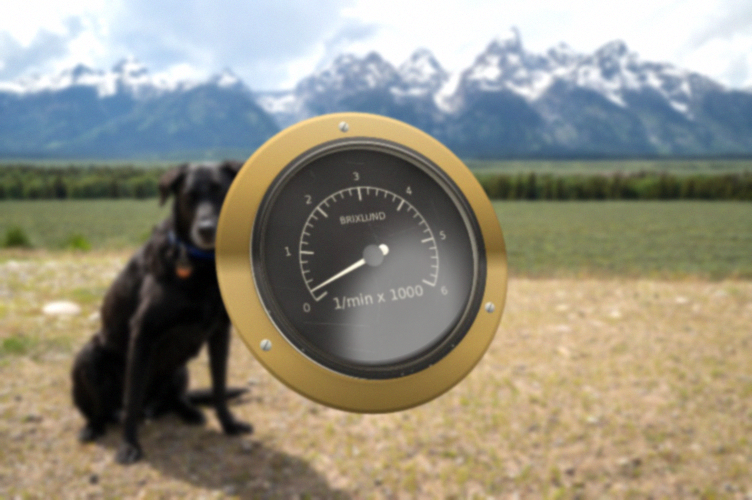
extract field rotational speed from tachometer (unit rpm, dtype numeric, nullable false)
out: 200 rpm
